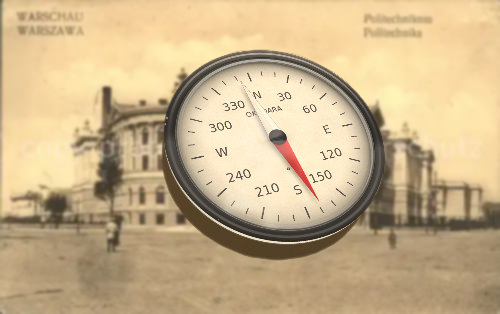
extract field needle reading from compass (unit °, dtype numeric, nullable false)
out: 170 °
